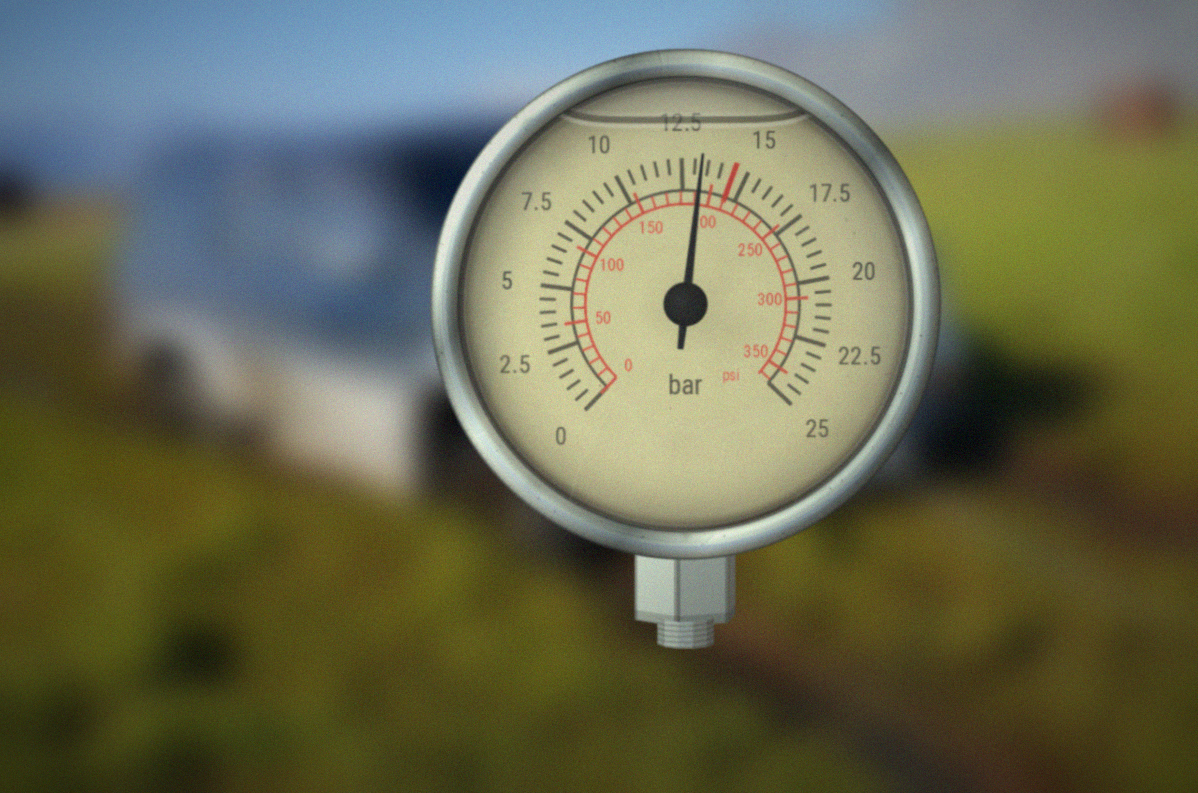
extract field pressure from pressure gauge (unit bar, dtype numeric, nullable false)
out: 13.25 bar
